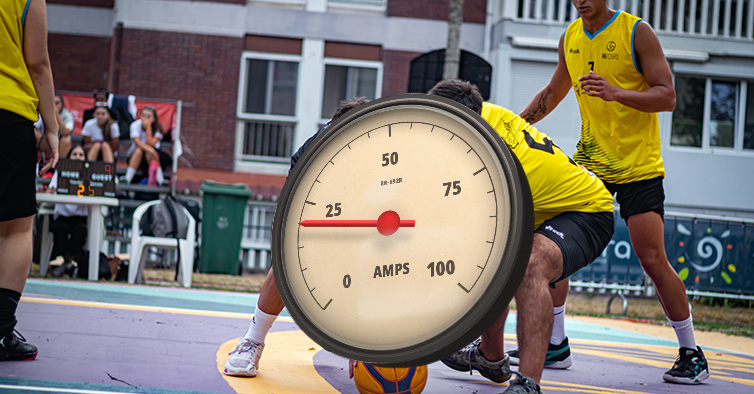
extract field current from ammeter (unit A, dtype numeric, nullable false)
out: 20 A
